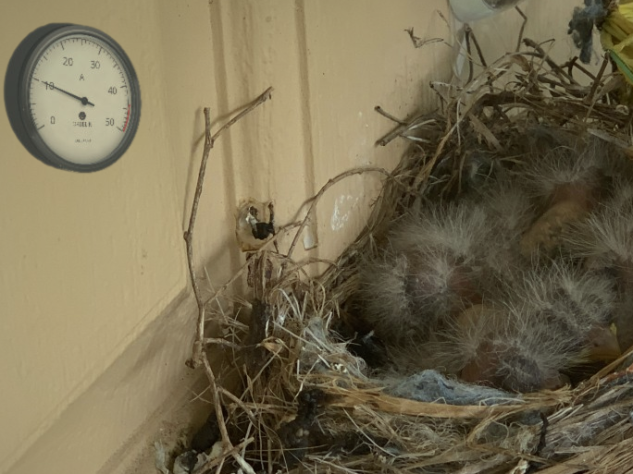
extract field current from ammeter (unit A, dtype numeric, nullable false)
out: 10 A
